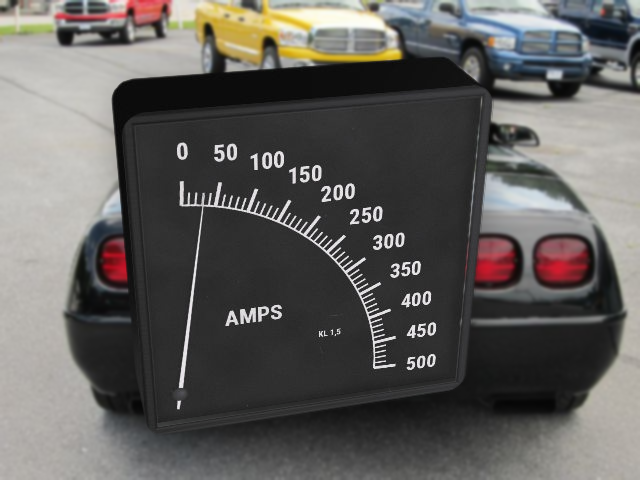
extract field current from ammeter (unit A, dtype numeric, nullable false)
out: 30 A
